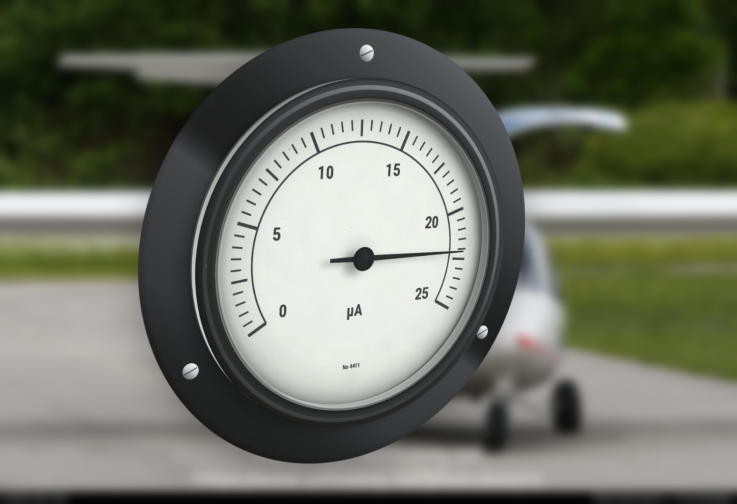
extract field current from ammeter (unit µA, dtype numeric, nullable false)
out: 22 µA
